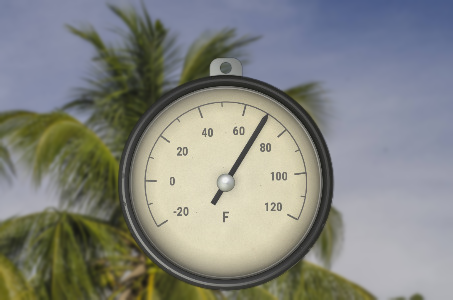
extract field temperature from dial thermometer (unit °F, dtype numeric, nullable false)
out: 70 °F
